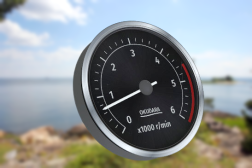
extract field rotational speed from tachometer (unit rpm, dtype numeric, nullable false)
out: 700 rpm
